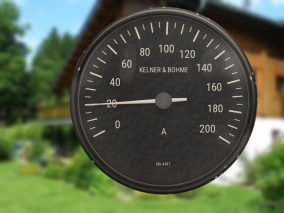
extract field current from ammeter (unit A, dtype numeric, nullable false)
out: 20 A
